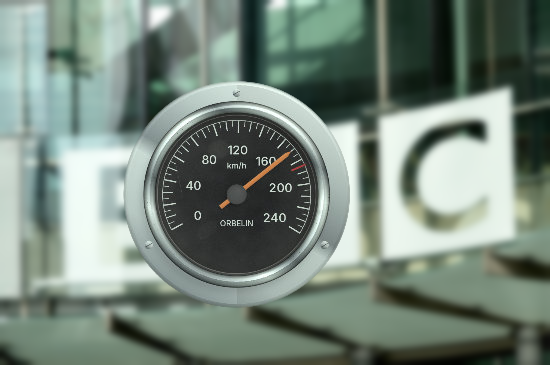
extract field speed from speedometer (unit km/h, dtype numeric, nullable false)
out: 170 km/h
